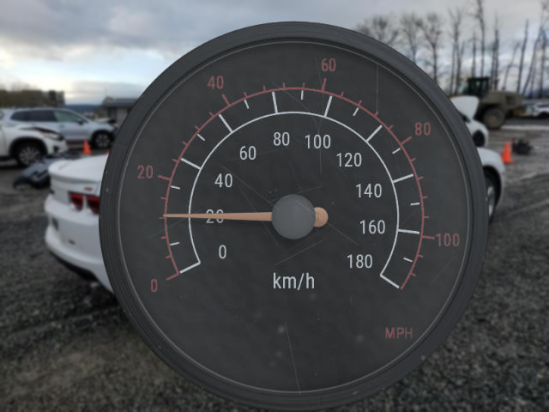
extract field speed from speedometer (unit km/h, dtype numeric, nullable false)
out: 20 km/h
